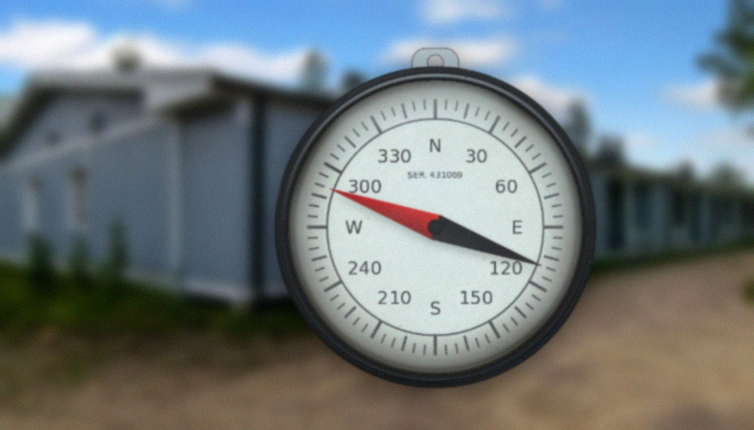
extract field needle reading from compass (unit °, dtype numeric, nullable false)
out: 290 °
